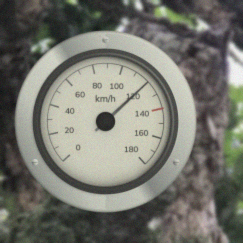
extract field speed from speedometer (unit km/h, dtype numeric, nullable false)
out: 120 km/h
